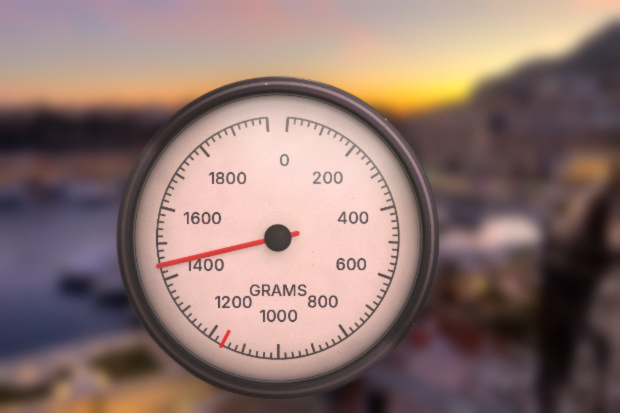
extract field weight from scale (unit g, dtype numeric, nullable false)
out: 1440 g
